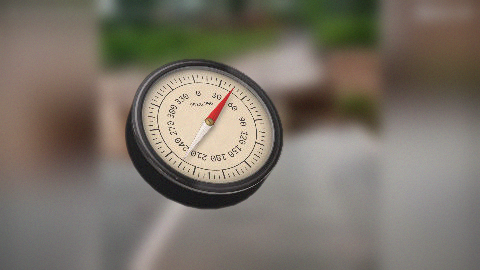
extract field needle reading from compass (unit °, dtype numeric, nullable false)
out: 45 °
